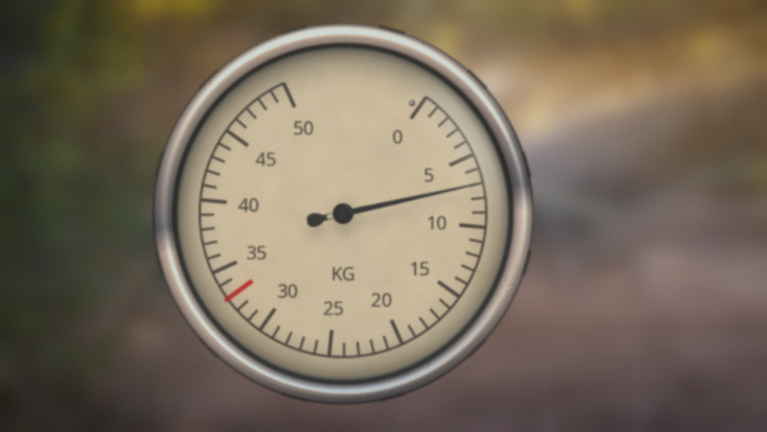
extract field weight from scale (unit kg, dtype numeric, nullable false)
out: 7 kg
